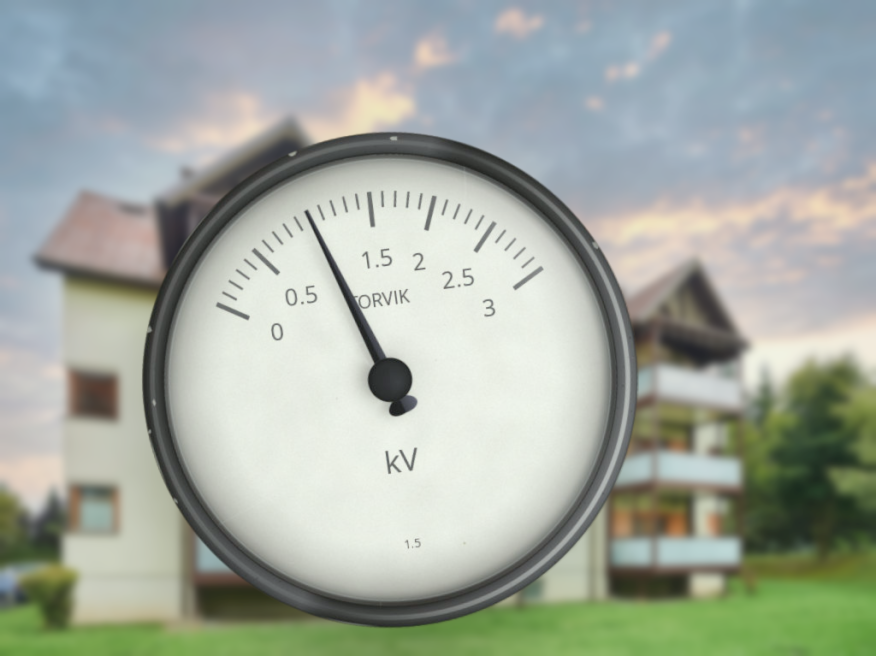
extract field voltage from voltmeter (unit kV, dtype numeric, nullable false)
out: 1 kV
